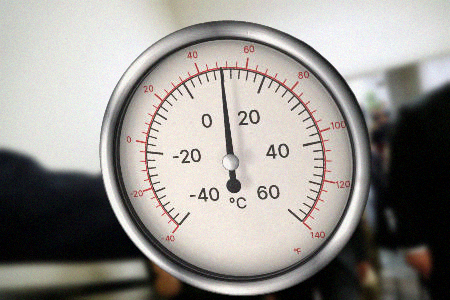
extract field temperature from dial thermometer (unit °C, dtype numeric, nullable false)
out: 10 °C
